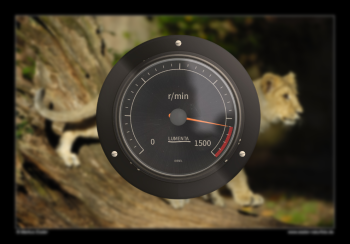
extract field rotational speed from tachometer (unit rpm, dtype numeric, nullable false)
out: 1300 rpm
